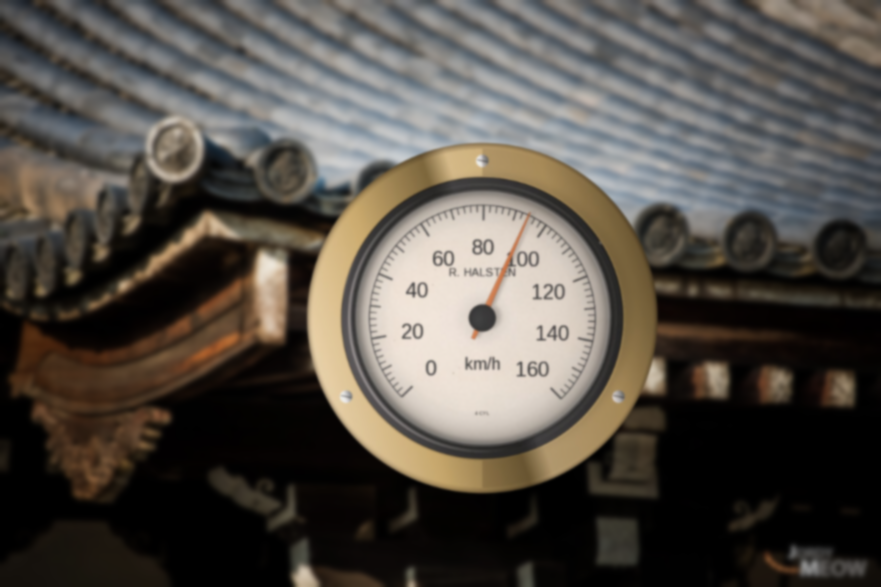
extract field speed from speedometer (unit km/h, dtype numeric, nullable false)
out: 94 km/h
